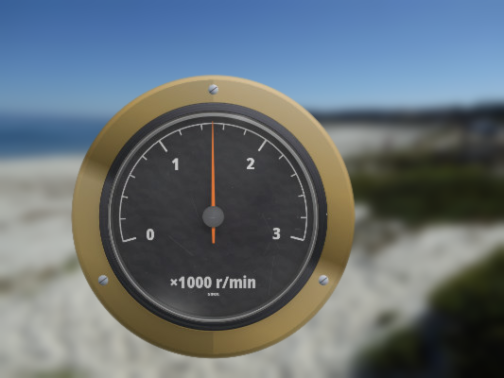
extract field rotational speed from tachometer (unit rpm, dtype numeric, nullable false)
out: 1500 rpm
